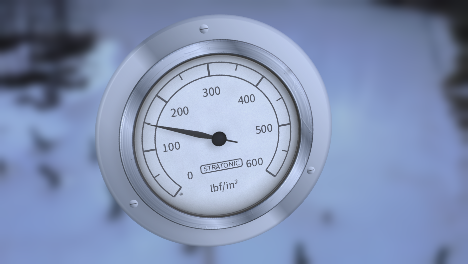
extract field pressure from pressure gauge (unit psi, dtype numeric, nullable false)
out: 150 psi
